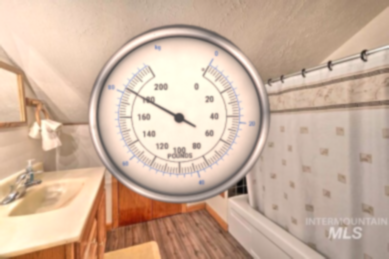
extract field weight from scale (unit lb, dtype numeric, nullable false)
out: 180 lb
